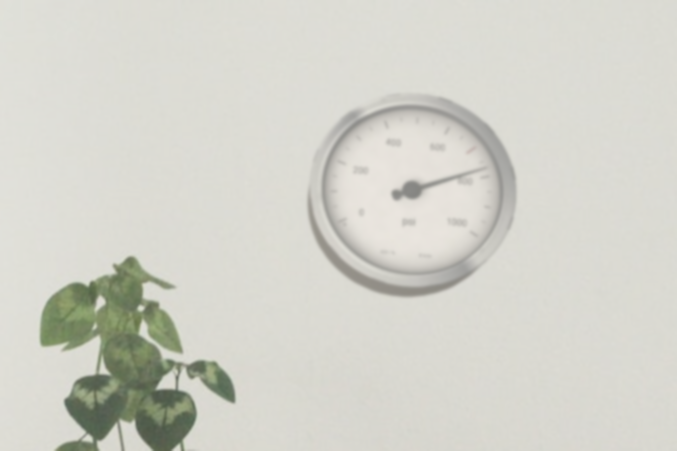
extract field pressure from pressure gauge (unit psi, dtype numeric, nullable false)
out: 775 psi
